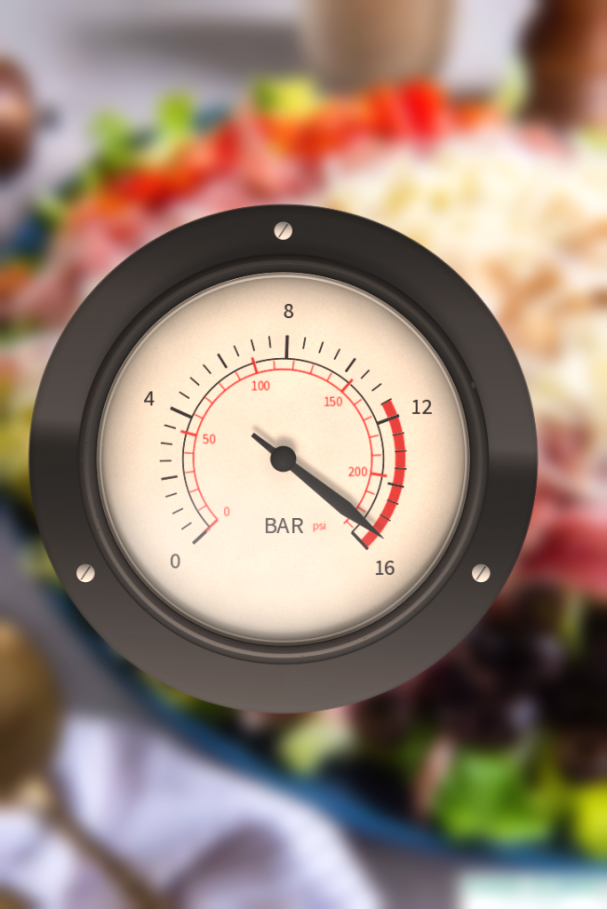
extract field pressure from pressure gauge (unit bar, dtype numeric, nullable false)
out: 15.5 bar
